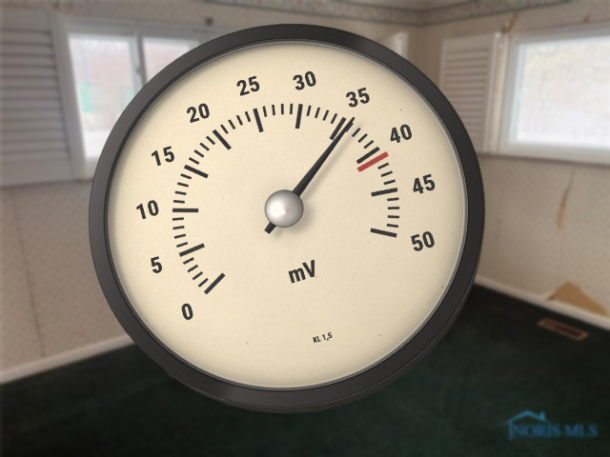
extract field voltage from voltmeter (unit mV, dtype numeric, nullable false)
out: 36 mV
